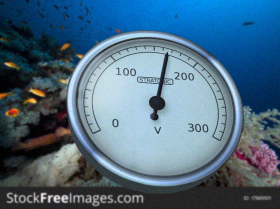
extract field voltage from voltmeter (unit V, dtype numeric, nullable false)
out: 165 V
